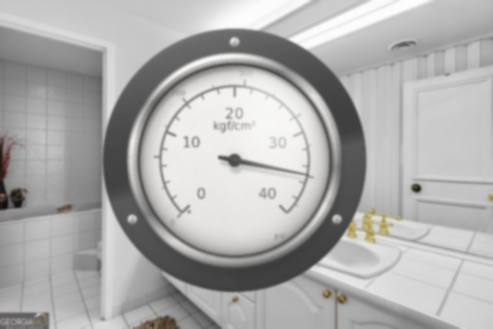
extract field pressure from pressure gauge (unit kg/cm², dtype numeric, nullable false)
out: 35 kg/cm²
